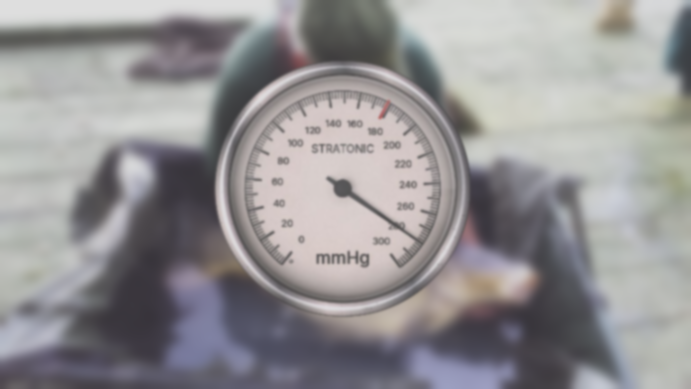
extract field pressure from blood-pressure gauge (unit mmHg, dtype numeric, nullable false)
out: 280 mmHg
